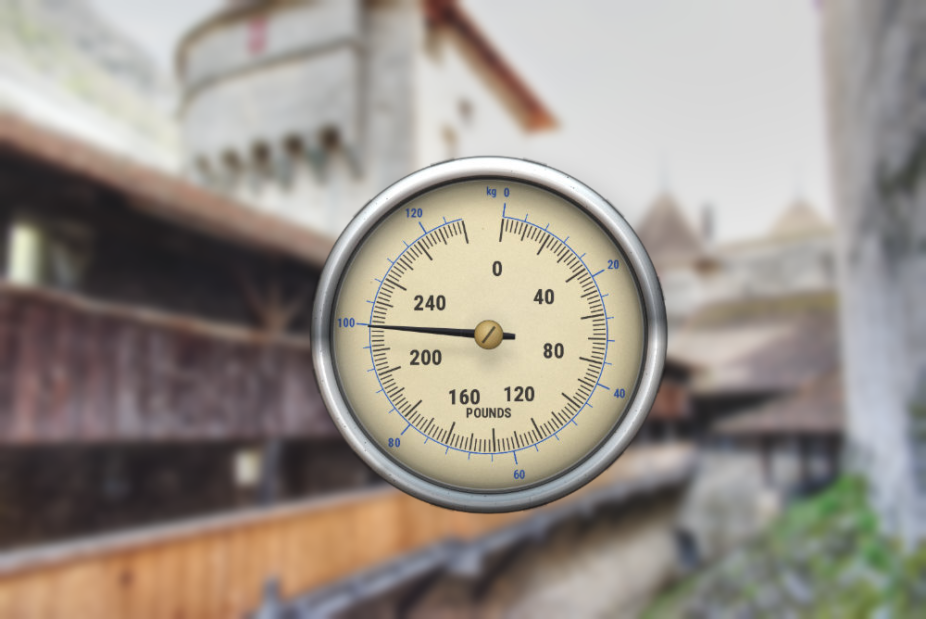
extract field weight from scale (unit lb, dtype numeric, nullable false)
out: 220 lb
